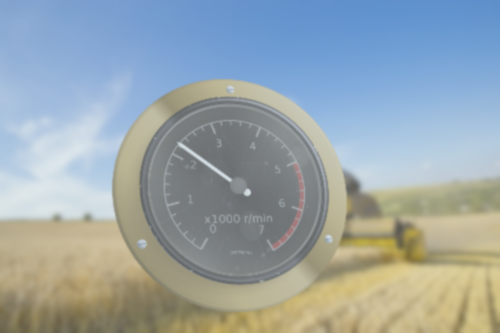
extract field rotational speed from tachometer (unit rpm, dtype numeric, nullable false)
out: 2200 rpm
